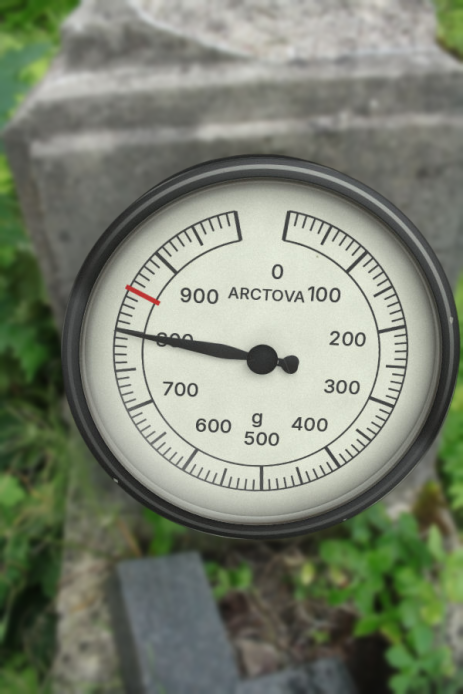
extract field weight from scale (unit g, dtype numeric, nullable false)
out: 800 g
